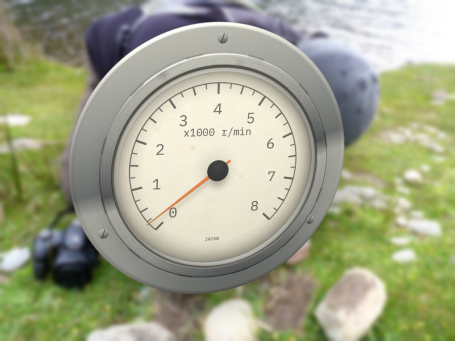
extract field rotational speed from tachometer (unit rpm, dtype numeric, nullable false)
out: 250 rpm
